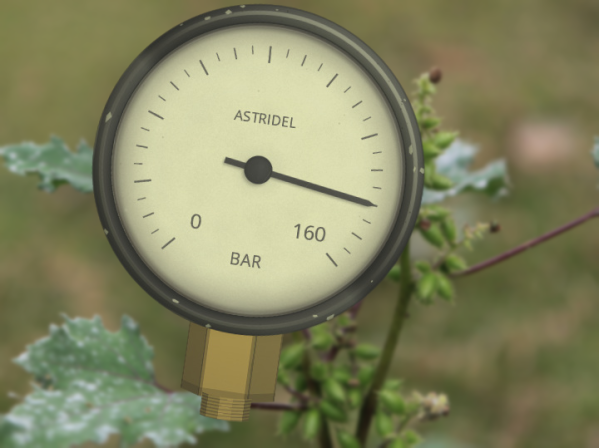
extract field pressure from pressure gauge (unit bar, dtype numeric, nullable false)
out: 140 bar
